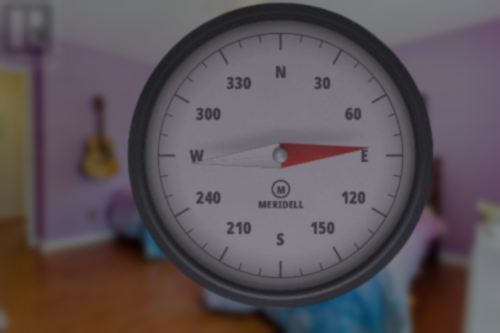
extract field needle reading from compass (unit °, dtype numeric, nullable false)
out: 85 °
